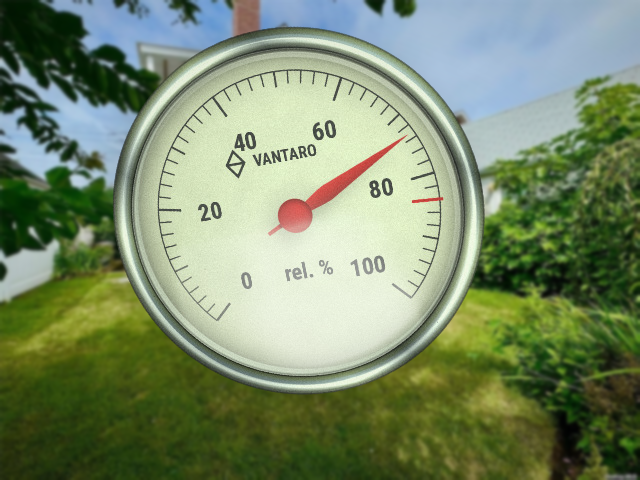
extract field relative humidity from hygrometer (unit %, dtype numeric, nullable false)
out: 73 %
